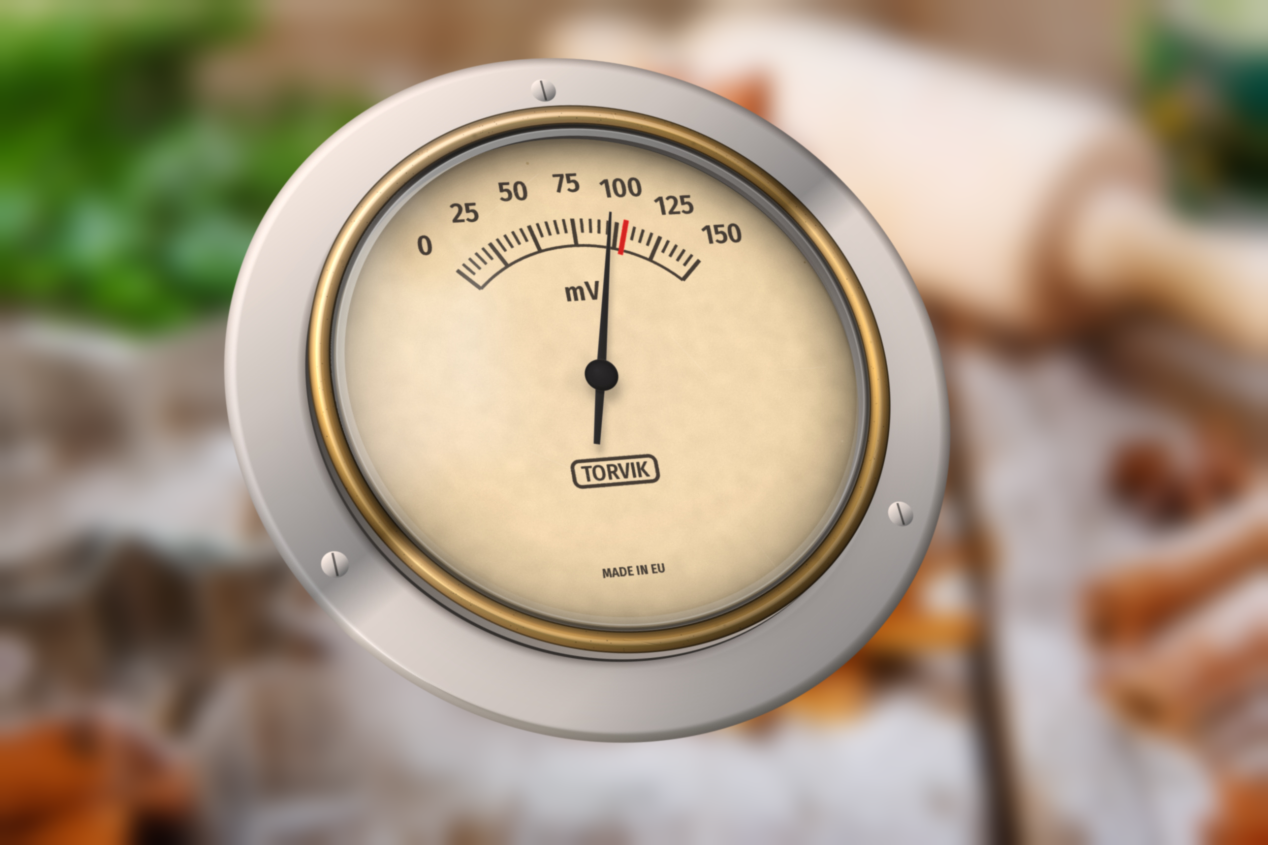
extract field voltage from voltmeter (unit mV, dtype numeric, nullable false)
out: 95 mV
